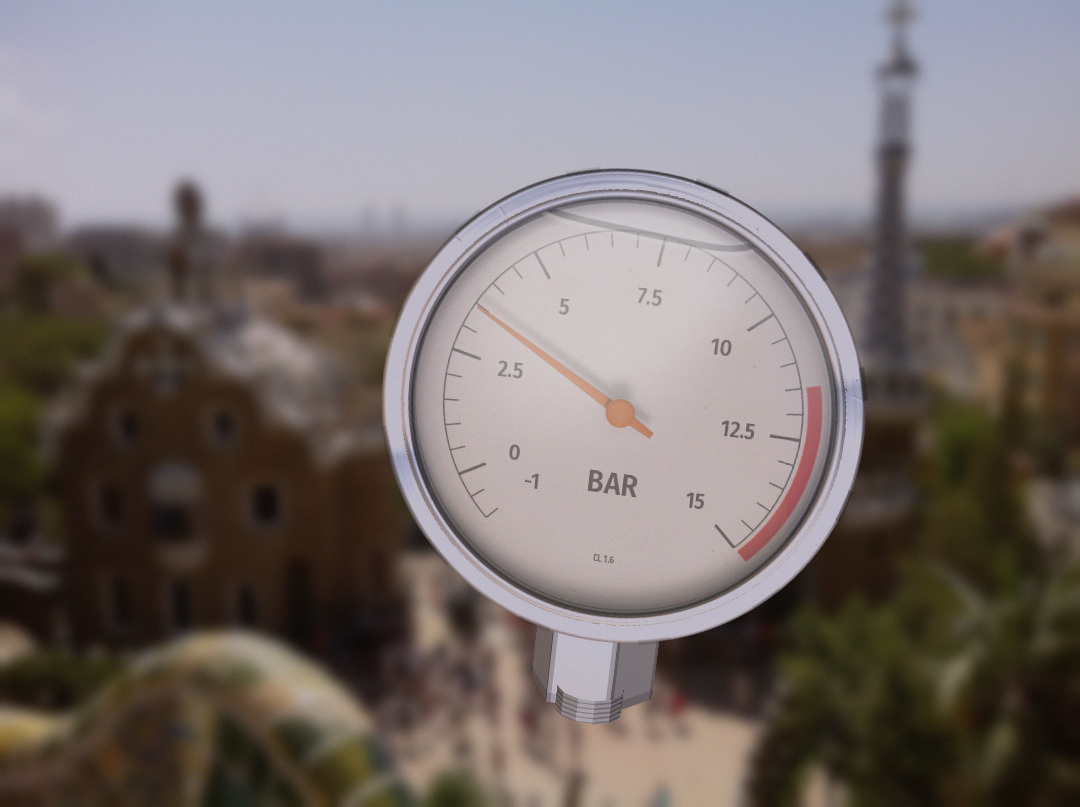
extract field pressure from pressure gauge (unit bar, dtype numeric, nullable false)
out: 3.5 bar
